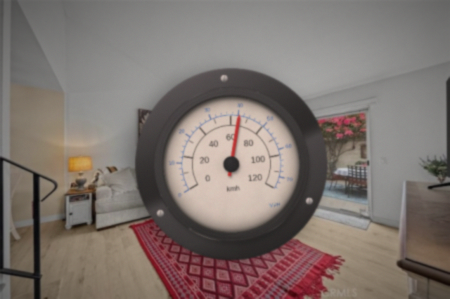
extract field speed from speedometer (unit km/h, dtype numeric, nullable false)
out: 65 km/h
